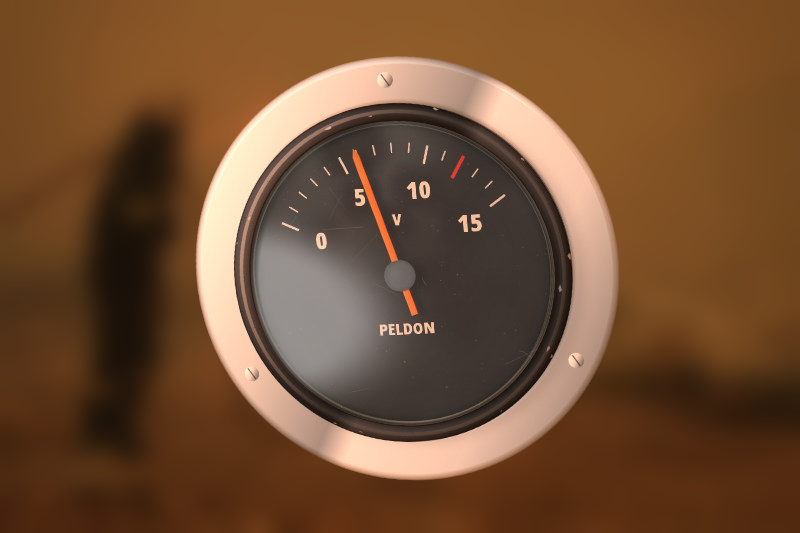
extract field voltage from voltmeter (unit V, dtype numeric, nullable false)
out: 6 V
